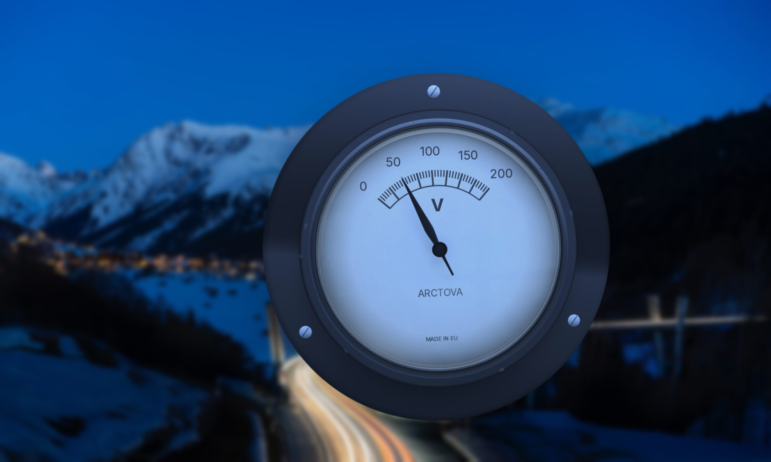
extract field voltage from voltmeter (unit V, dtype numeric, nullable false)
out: 50 V
